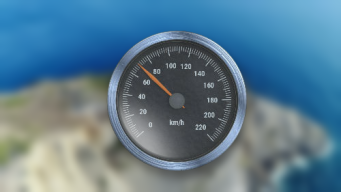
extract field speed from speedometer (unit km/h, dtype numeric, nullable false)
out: 70 km/h
